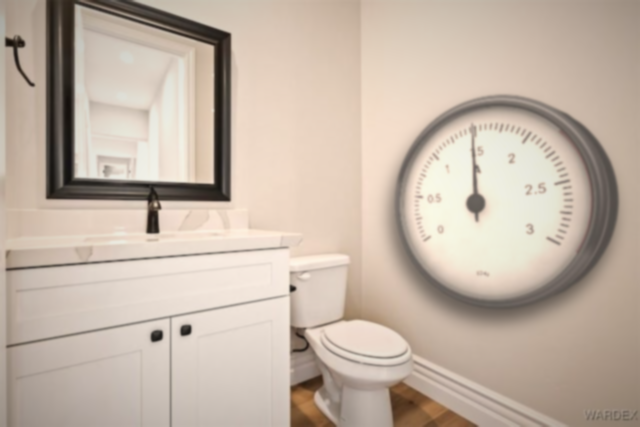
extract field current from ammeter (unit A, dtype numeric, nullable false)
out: 1.5 A
